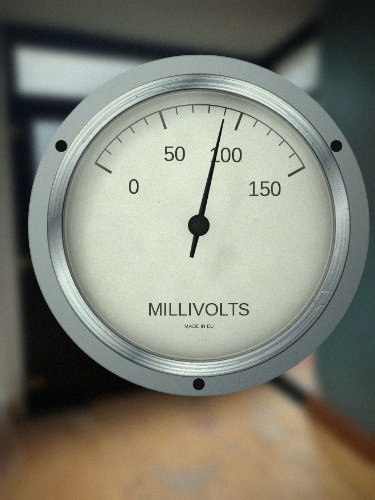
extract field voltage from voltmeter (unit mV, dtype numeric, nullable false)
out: 90 mV
